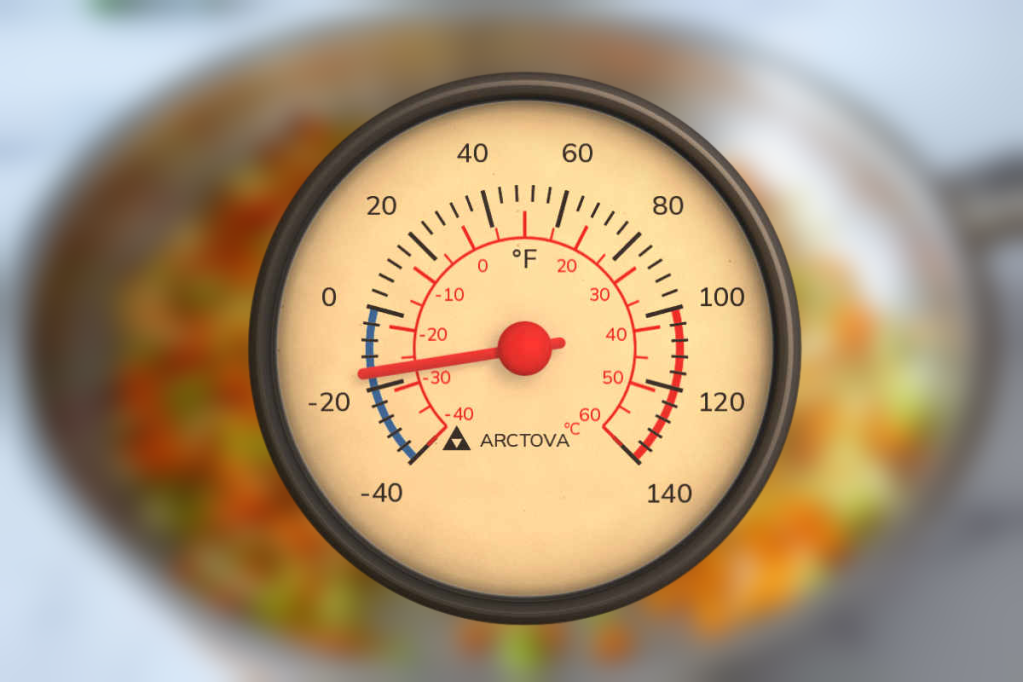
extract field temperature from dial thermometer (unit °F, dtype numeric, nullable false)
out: -16 °F
